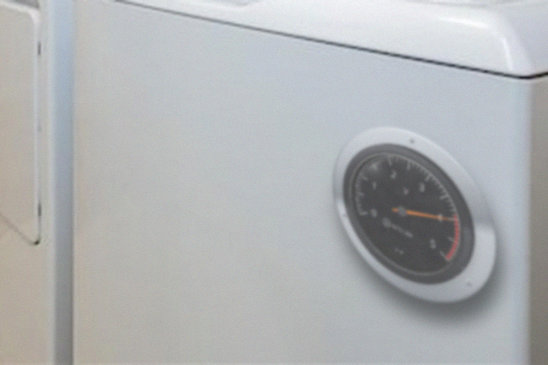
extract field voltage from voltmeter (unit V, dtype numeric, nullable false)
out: 4 V
